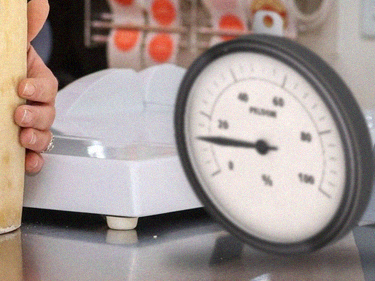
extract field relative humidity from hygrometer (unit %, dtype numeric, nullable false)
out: 12 %
